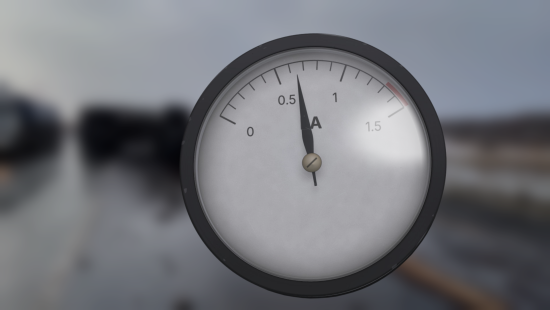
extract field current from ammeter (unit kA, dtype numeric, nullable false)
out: 0.65 kA
